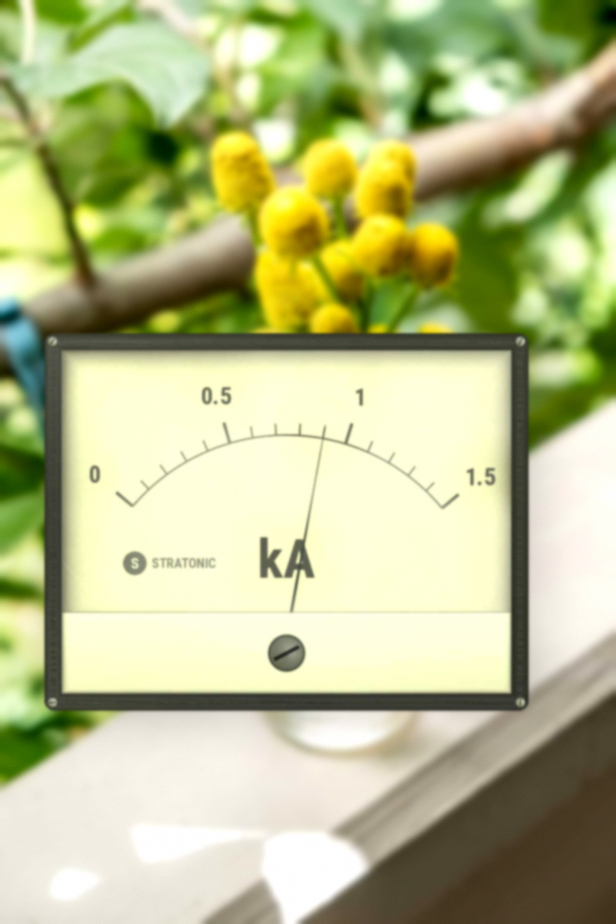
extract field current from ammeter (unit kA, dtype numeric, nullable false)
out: 0.9 kA
